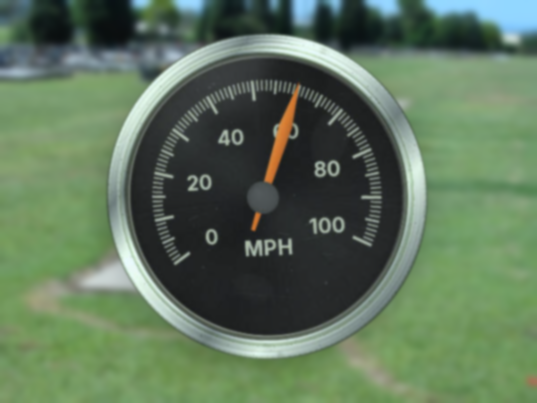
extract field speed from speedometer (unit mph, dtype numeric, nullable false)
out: 60 mph
